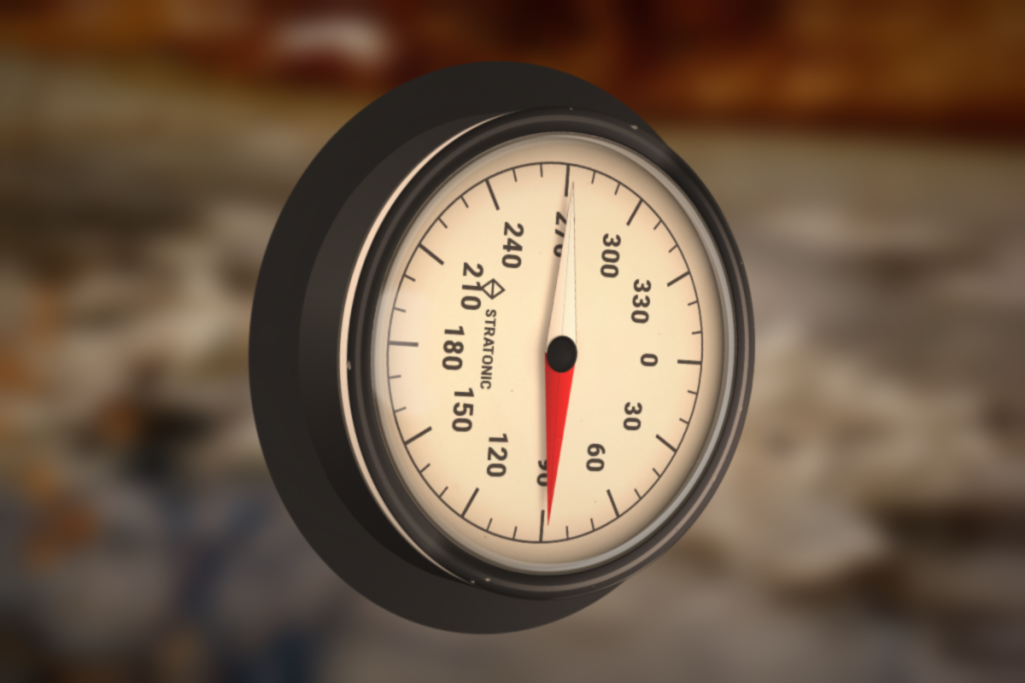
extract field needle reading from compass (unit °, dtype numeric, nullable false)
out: 90 °
